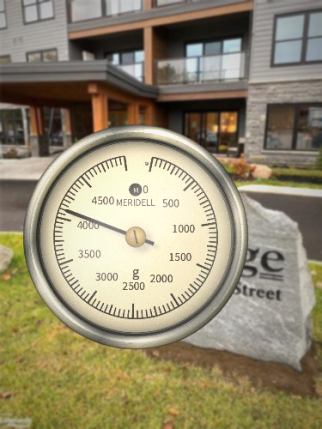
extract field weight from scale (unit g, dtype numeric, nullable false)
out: 4100 g
